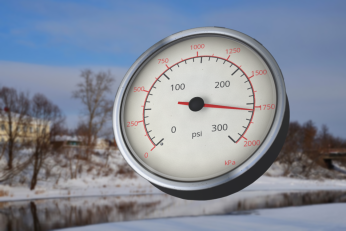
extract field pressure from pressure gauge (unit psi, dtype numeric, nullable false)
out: 260 psi
